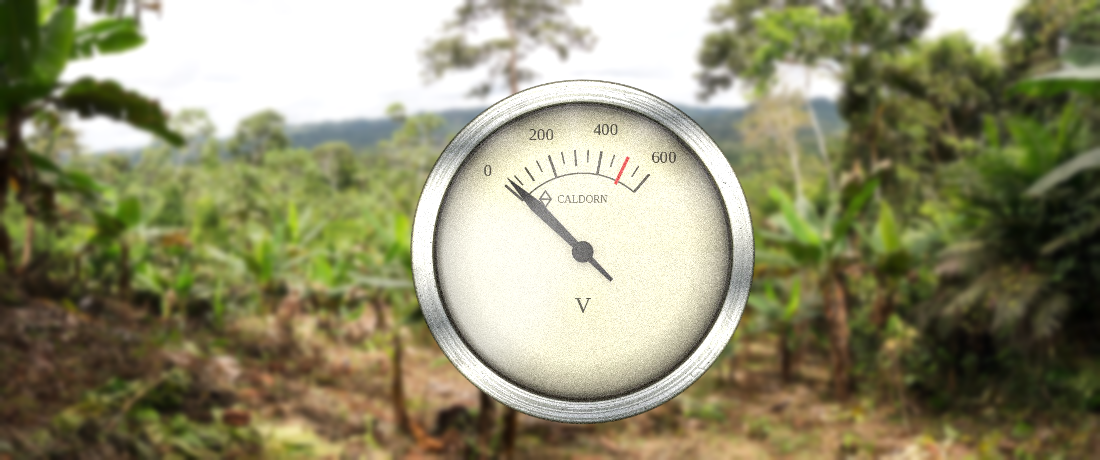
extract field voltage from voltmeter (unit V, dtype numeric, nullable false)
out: 25 V
